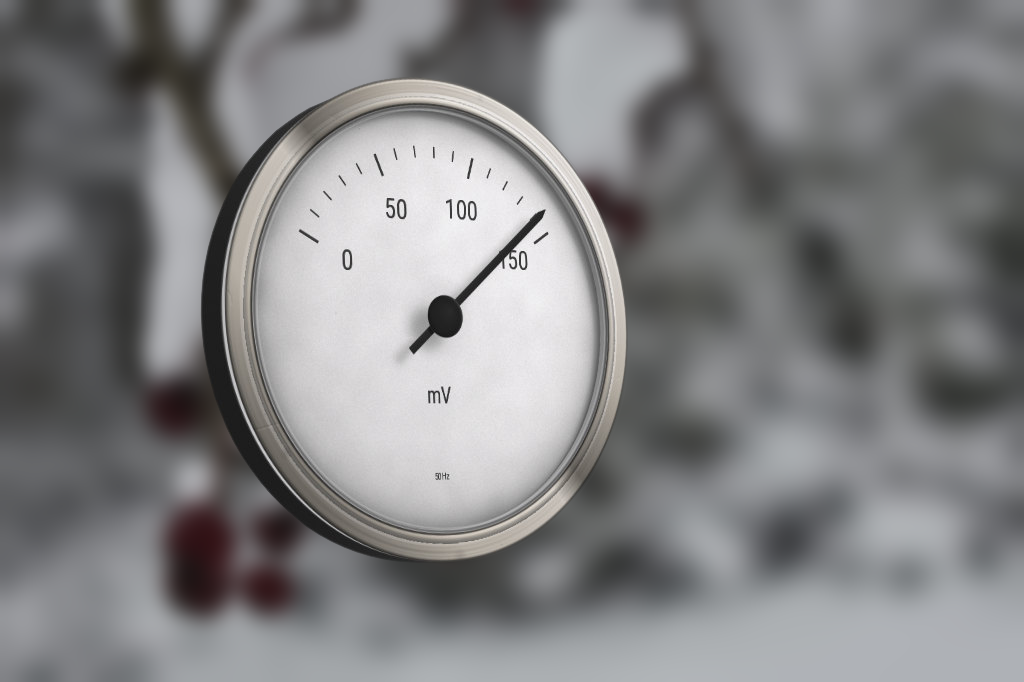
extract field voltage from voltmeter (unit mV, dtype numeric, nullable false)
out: 140 mV
